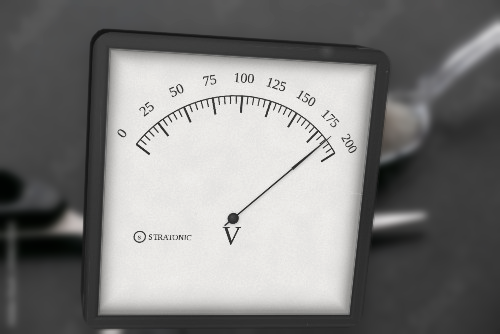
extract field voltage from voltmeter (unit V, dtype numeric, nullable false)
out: 185 V
